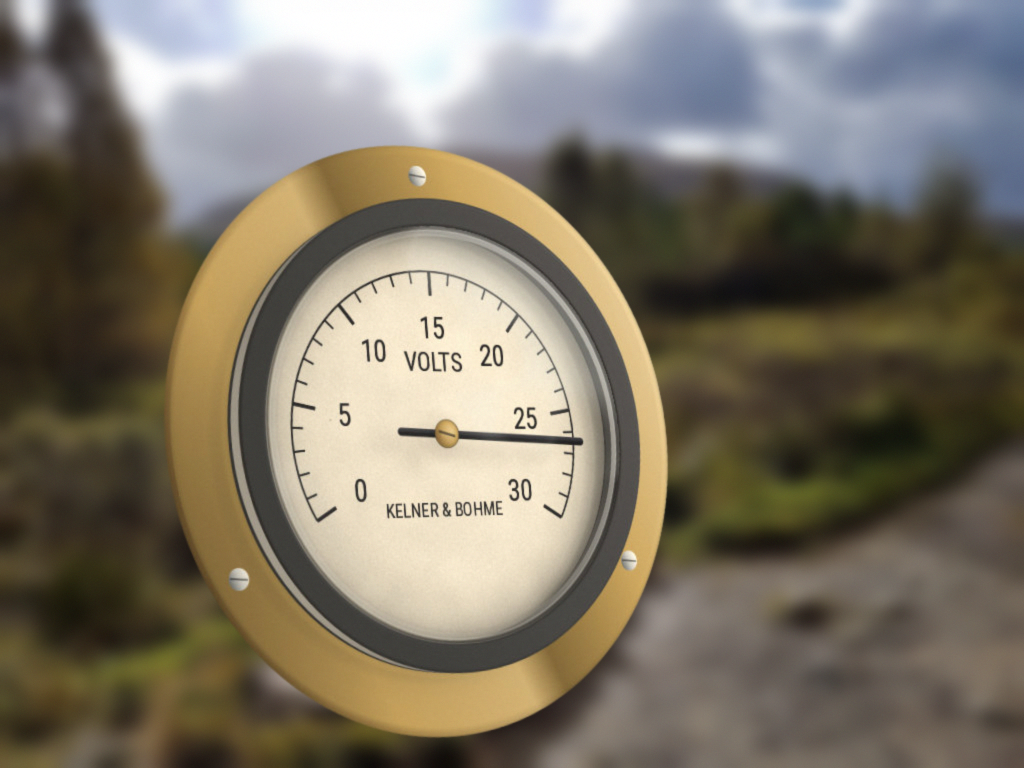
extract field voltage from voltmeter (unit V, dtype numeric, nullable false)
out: 26.5 V
